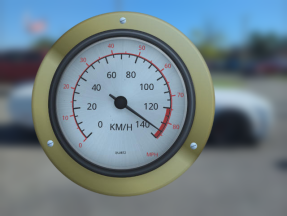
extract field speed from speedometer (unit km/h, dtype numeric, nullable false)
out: 135 km/h
